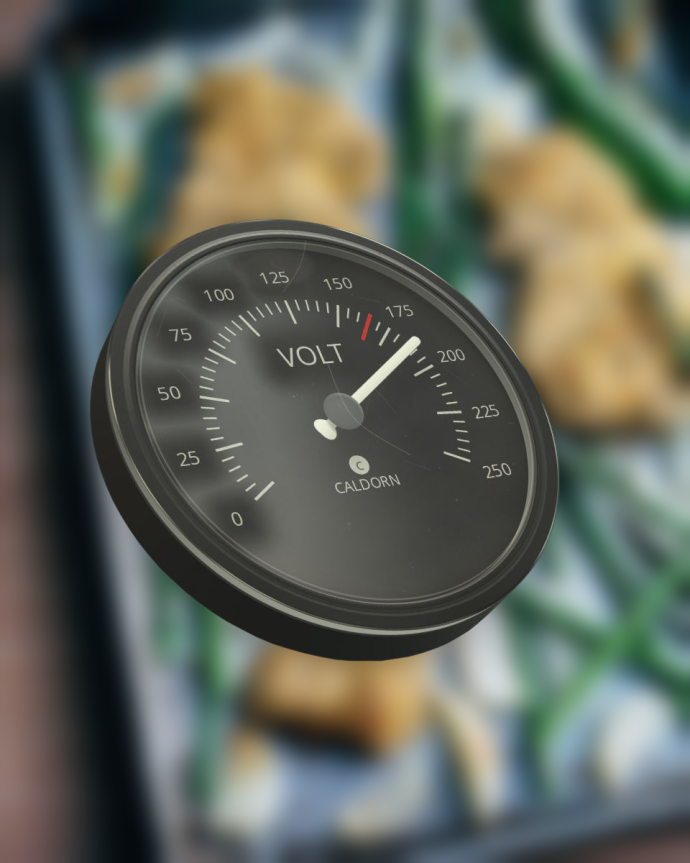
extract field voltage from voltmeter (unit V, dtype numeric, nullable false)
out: 187.5 V
